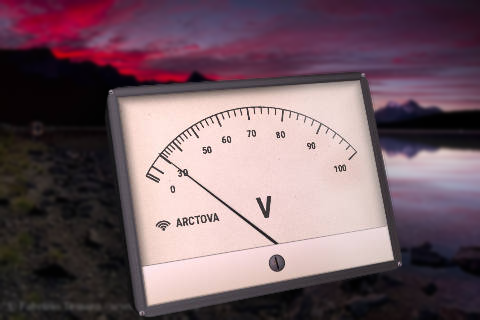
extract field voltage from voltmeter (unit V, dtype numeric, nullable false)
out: 30 V
